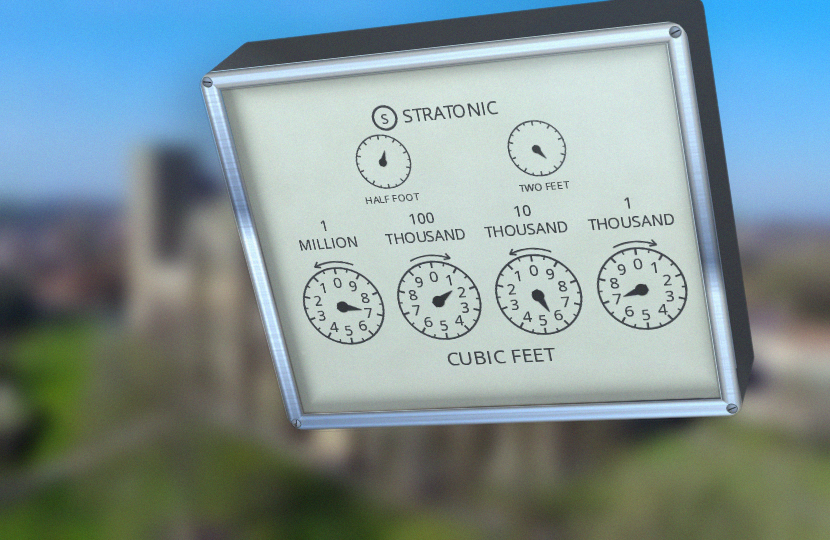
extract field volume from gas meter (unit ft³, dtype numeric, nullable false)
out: 715700 ft³
